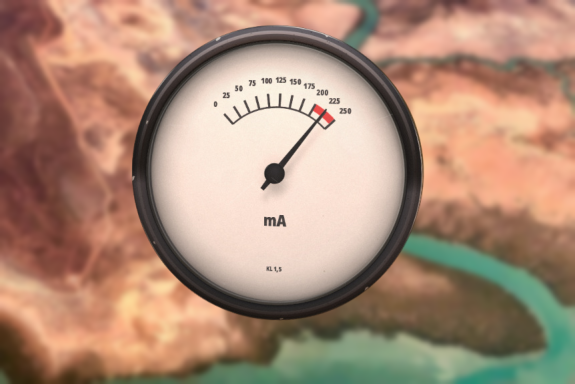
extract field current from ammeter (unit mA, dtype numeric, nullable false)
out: 225 mA
